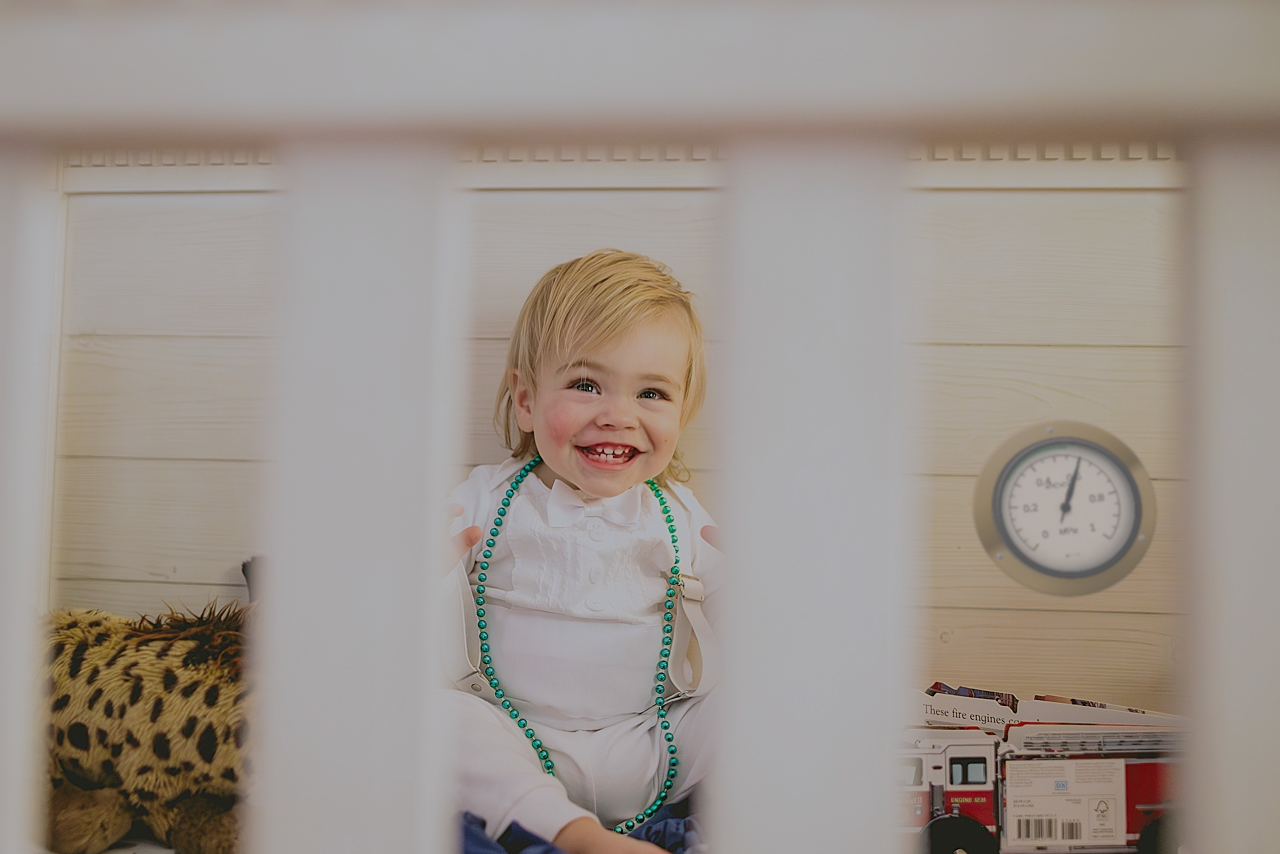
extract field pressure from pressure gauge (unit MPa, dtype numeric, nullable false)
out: 0.6 MPa
